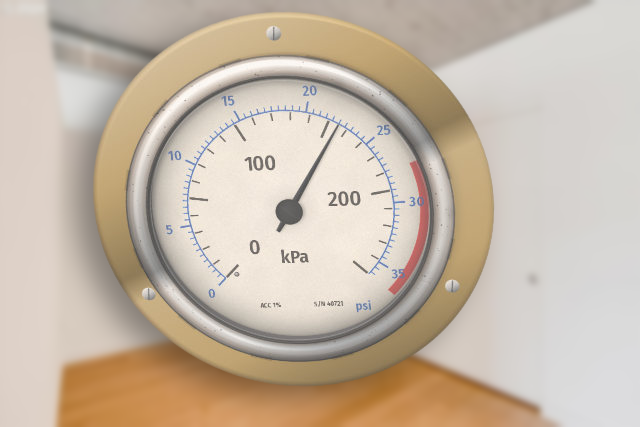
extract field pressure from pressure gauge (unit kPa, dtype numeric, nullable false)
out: 155 kPa
